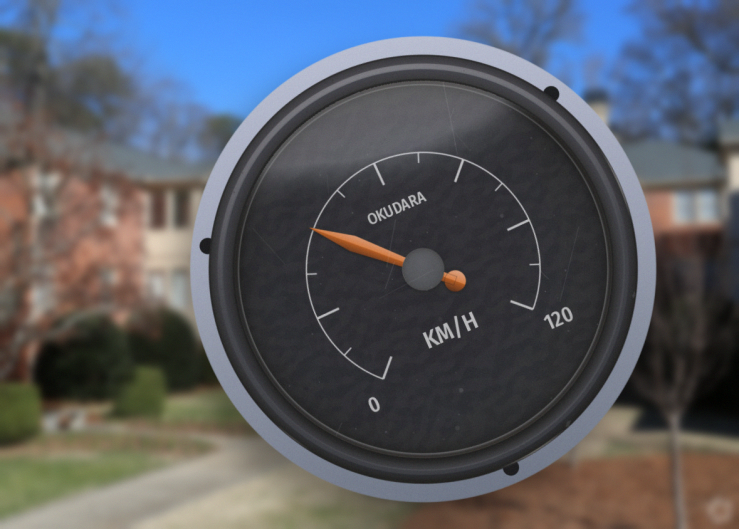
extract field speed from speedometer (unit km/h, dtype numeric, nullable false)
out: 40 km/h
